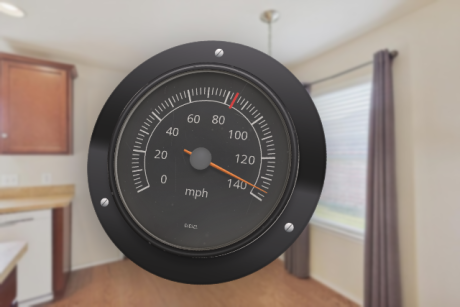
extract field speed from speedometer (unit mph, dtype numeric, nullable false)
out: 136 mph
